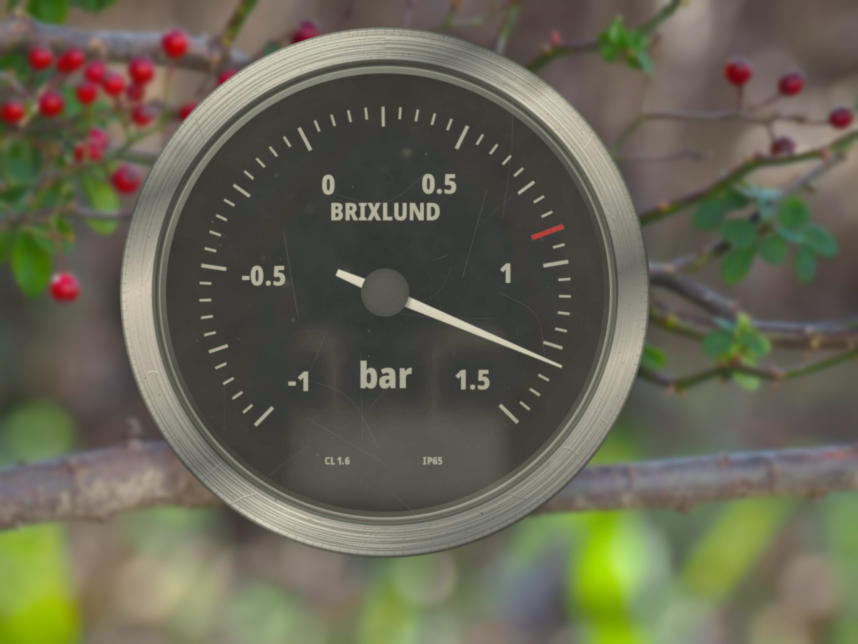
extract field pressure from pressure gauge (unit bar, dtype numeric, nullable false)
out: 1.3 bar
